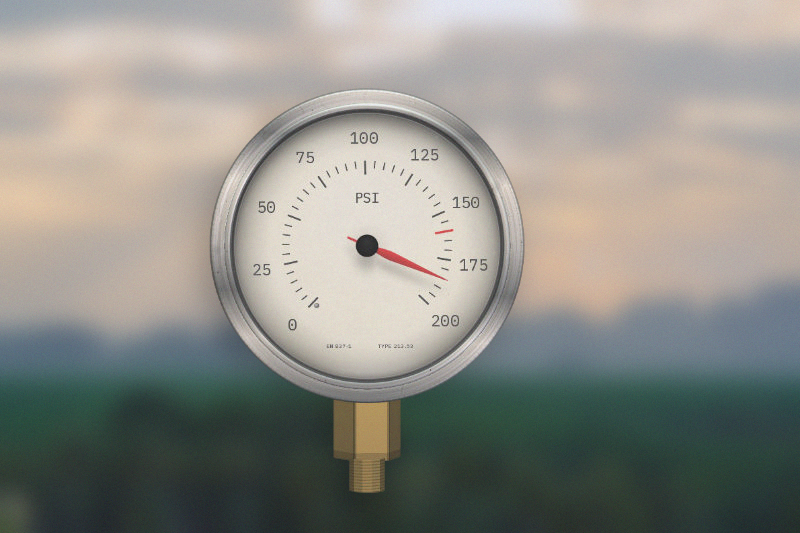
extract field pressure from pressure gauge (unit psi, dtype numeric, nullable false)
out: 185 psi
